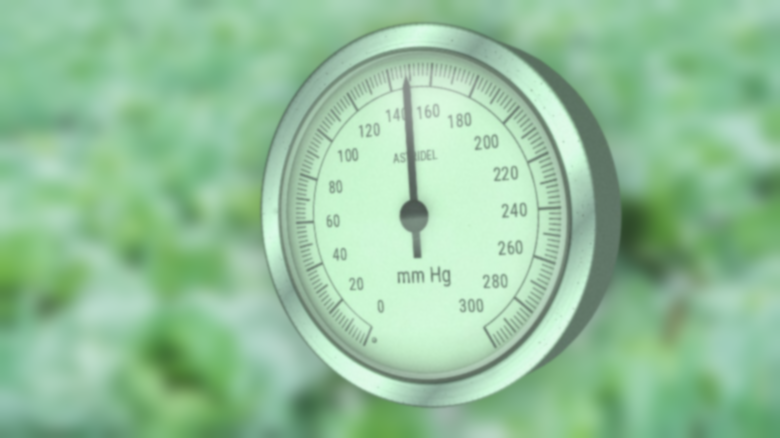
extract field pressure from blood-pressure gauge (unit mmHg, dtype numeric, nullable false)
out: 150 mmHg
